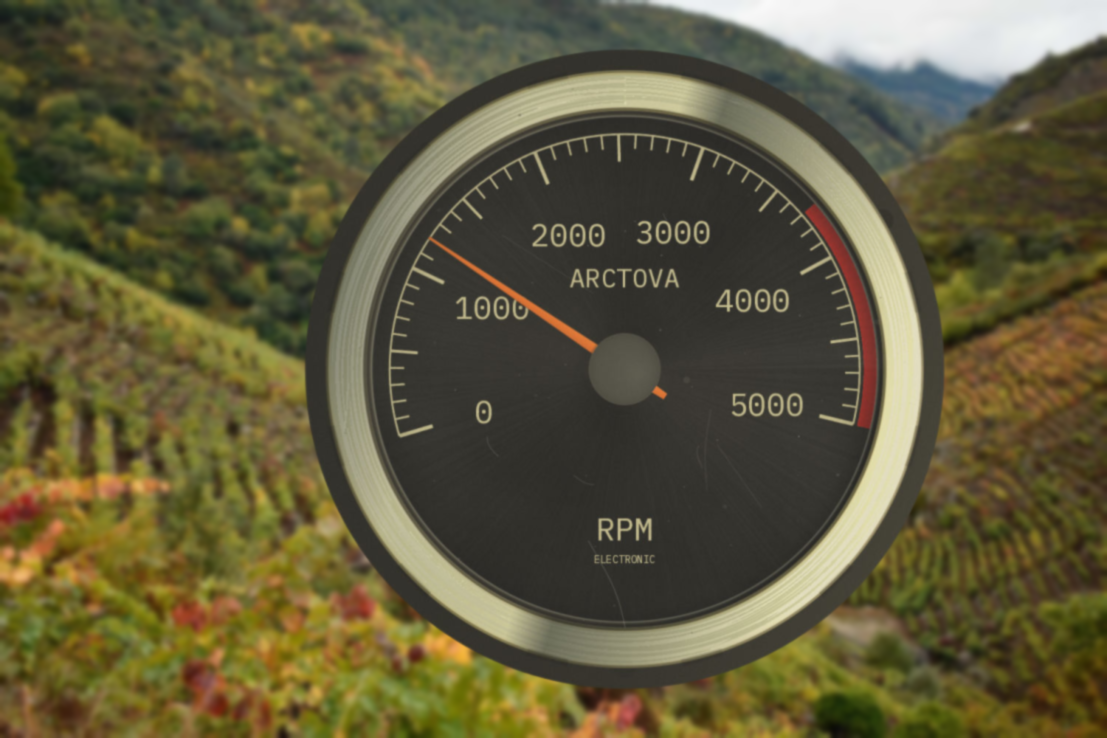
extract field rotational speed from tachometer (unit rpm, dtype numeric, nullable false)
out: 1200 rpm
